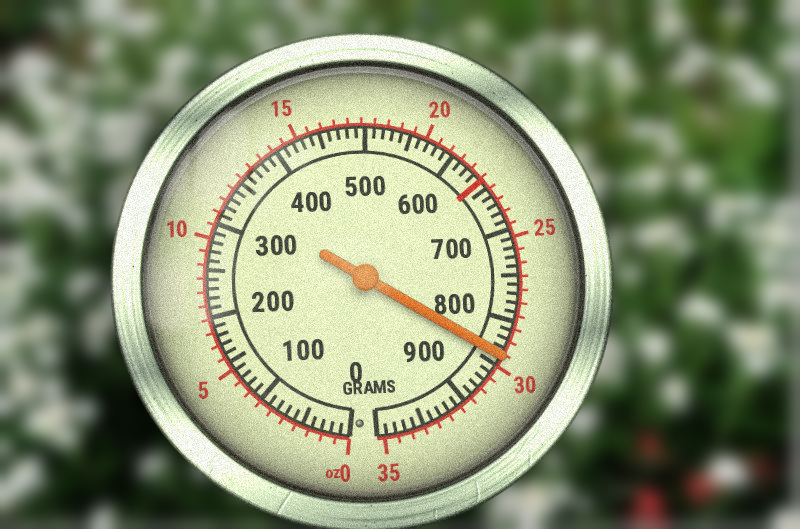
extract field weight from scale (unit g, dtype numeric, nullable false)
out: 840 g
